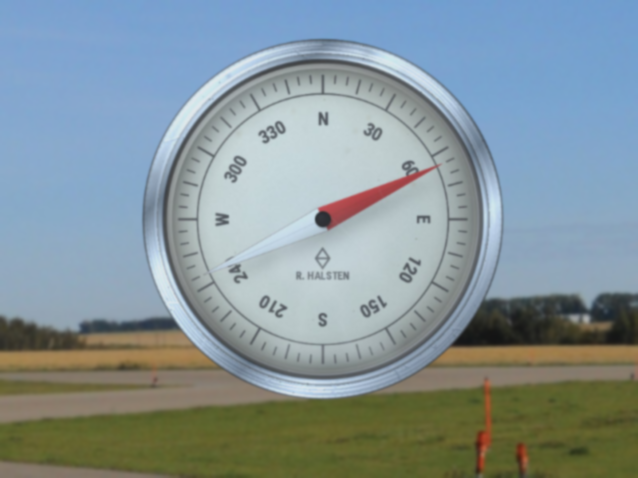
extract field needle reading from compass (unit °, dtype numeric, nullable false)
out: 65 °
